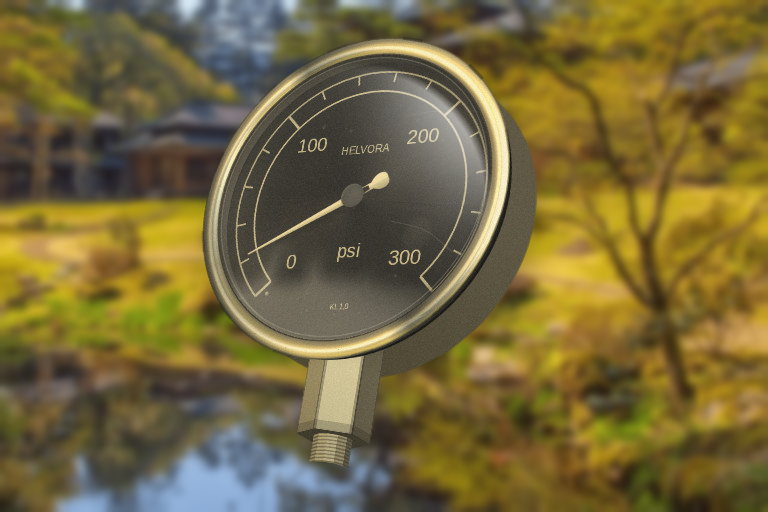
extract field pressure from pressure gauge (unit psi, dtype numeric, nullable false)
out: 20 psi
